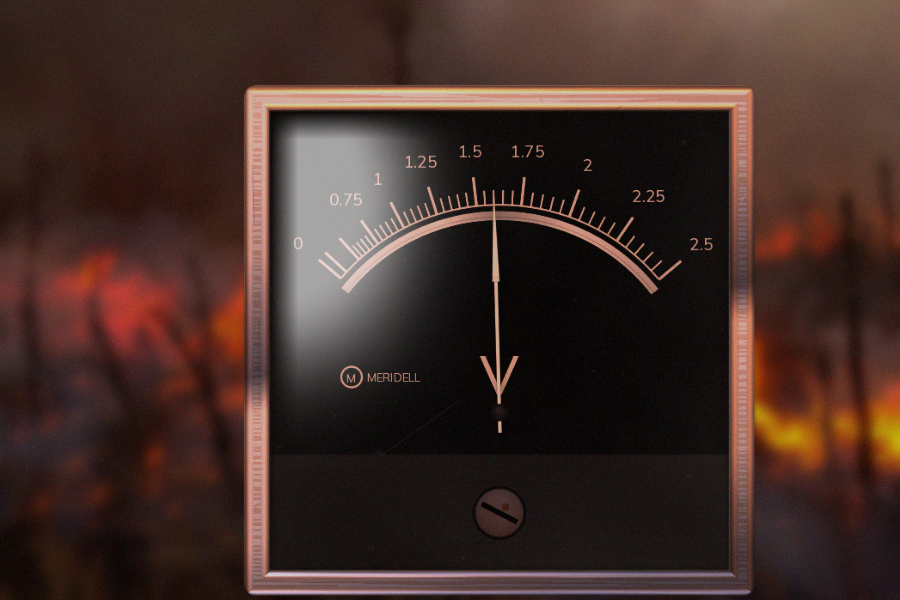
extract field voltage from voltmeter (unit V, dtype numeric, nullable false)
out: 1.6 V
